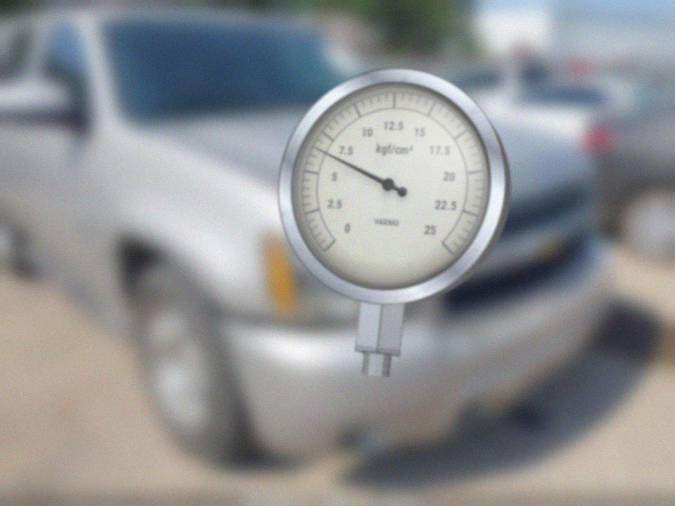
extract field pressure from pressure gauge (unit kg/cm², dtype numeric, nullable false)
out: 6.5 kg/cm²
